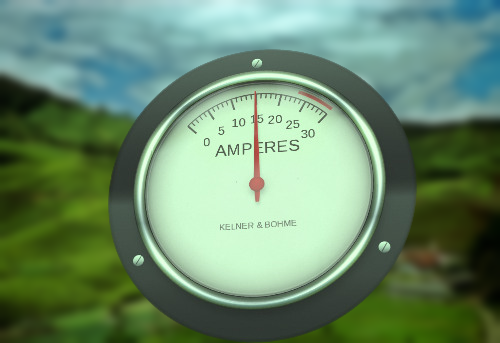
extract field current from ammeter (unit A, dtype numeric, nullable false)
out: 15 A
